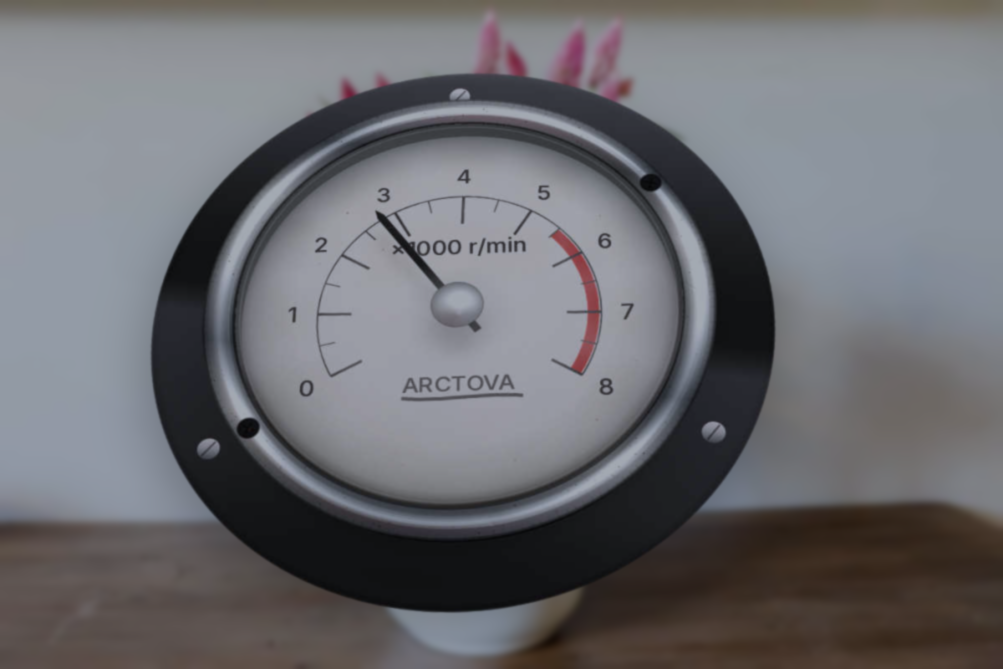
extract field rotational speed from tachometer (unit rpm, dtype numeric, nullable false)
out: 2750 rpm
